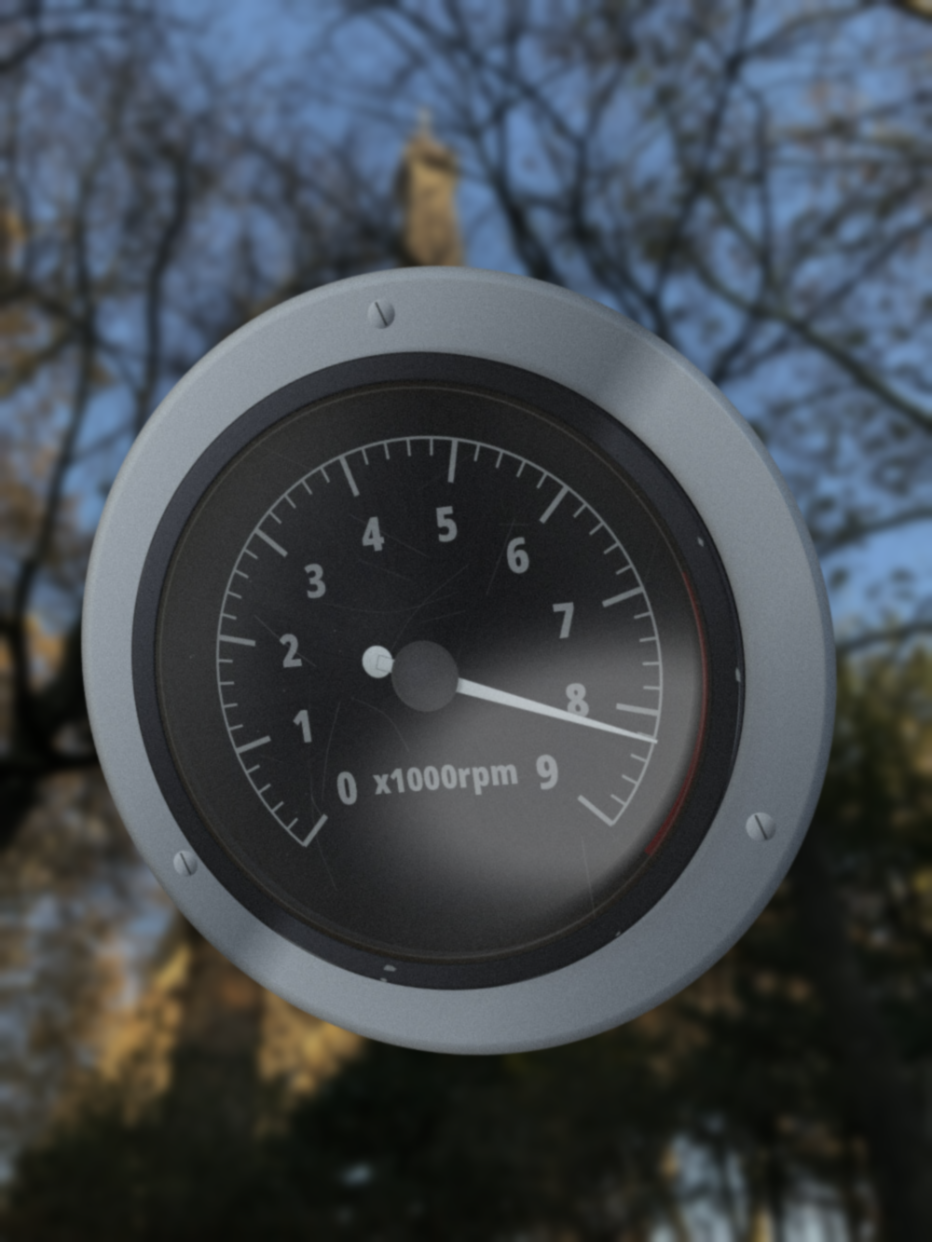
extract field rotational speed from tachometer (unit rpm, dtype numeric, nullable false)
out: 8200 rpm
